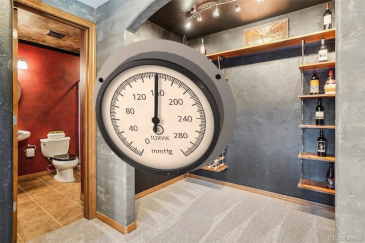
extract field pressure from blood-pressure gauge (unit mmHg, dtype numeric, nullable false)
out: 160 mmHg
